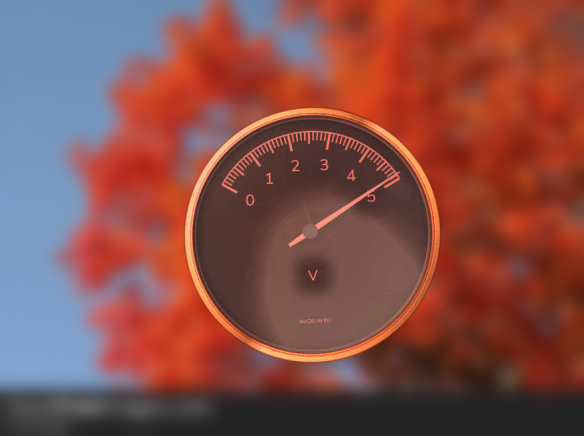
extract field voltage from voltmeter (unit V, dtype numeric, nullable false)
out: 4.9 V
